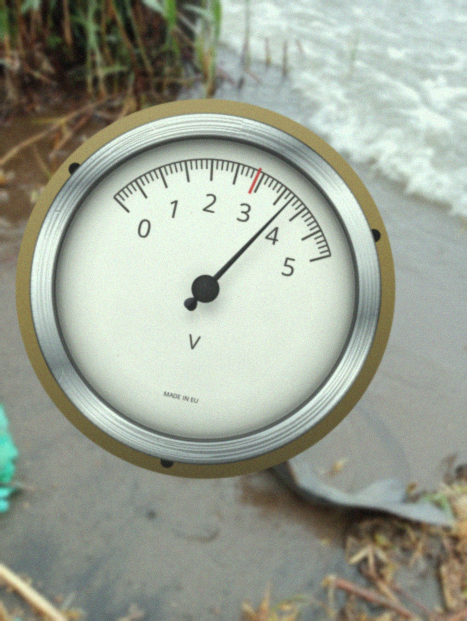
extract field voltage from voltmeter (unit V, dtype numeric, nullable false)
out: 3.7 V
